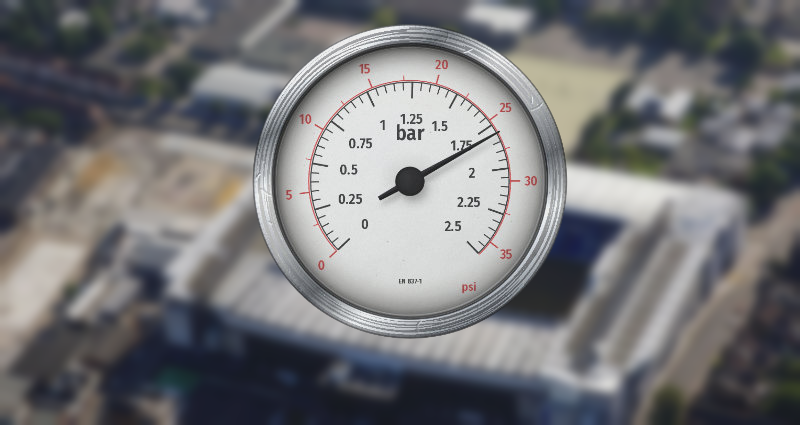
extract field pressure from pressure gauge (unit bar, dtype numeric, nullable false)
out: 1.8 bar
